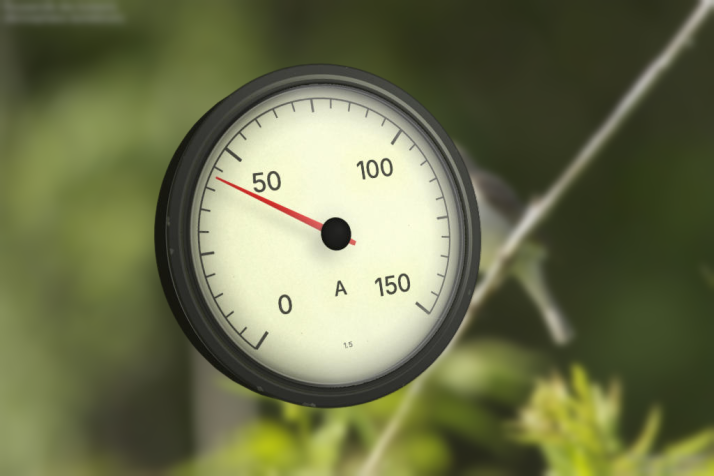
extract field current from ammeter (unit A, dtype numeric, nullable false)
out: 42.5 A
